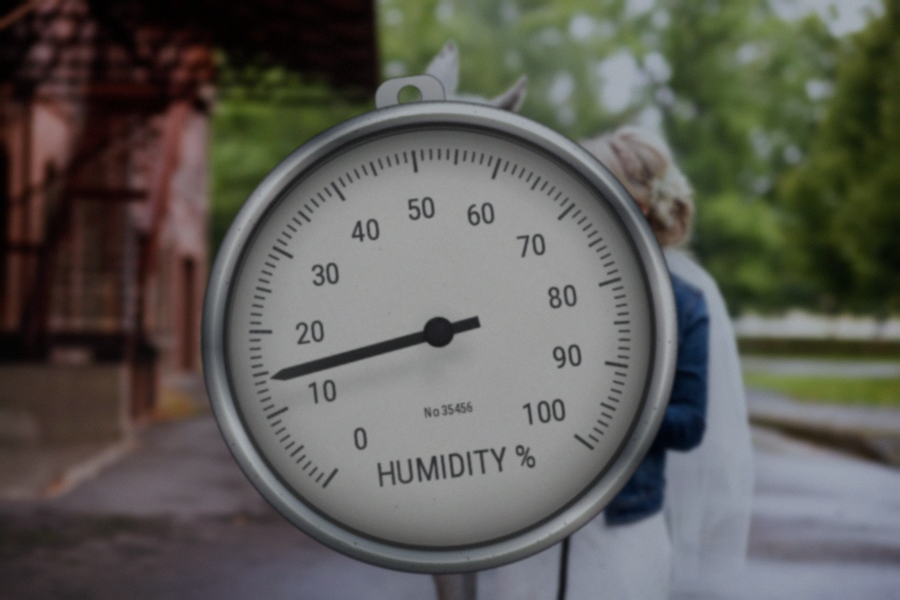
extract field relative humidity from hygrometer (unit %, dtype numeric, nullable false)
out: 14 %
